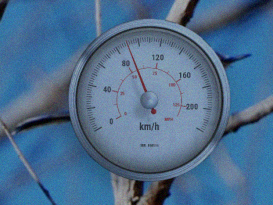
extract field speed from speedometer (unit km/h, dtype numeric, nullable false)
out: 90 km/h
